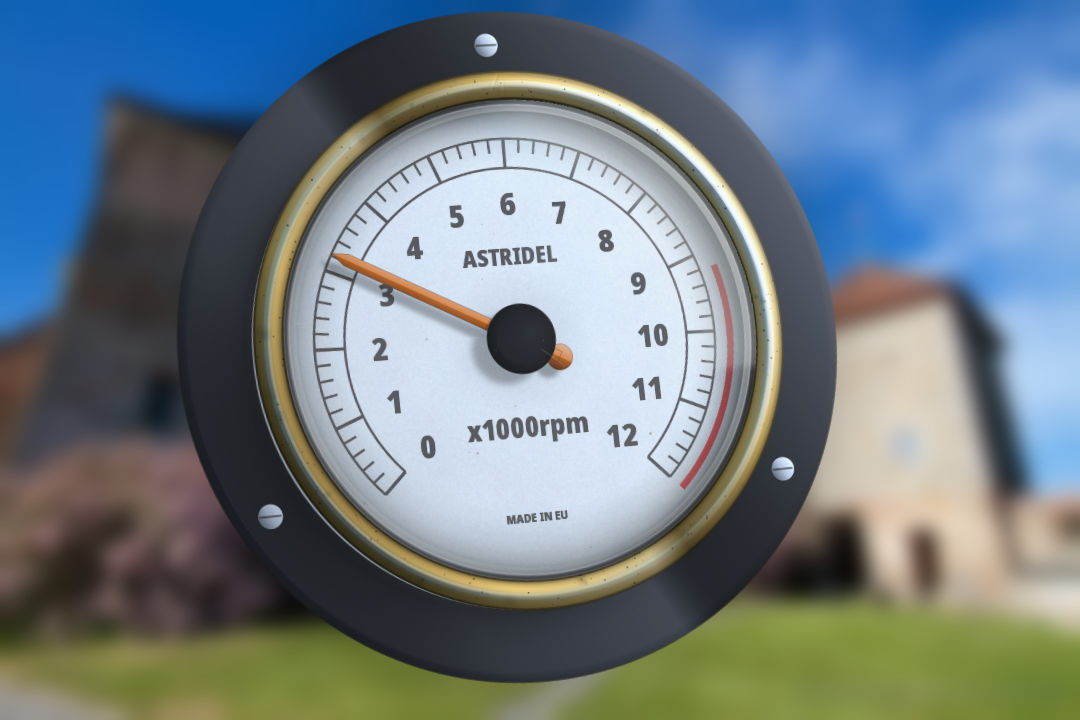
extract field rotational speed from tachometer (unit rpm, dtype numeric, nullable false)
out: 3200 rpm
